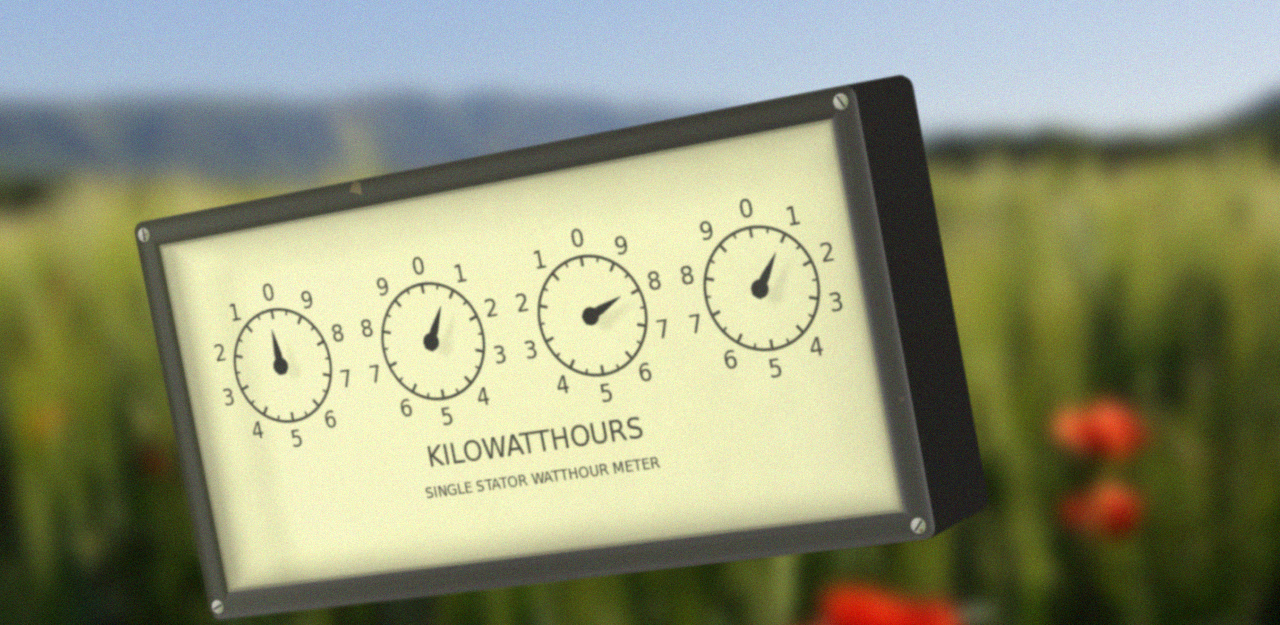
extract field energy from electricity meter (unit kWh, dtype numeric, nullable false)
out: 81 kWh
